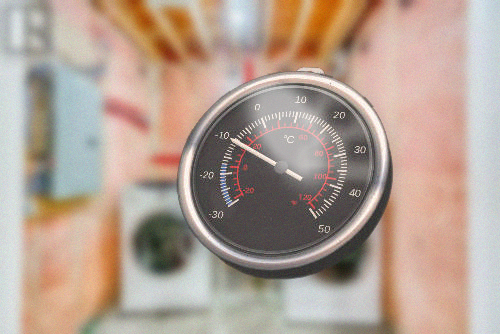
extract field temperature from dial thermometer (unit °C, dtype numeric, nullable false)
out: -10 °C
